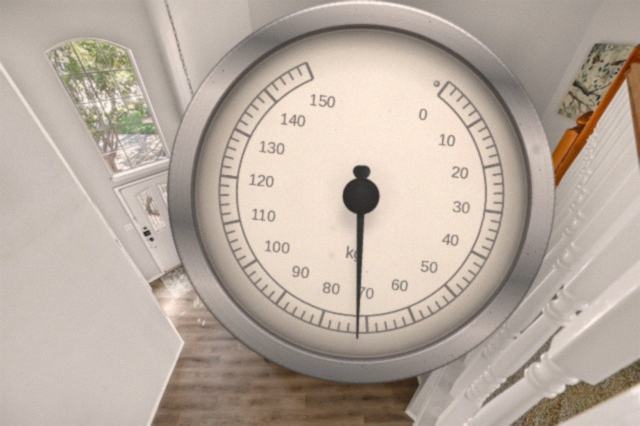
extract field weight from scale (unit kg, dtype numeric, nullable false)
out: 72 kg
